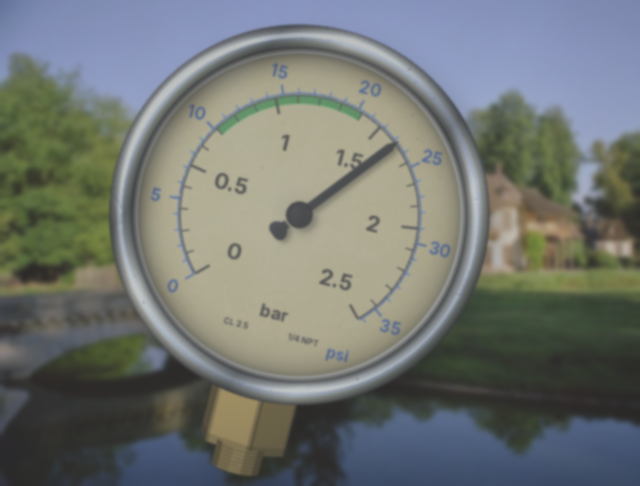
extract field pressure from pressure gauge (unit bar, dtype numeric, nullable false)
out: 1.6 bar
